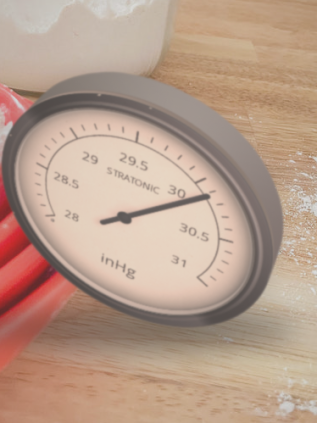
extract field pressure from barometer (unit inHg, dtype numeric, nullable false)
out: 30.1 inHg
